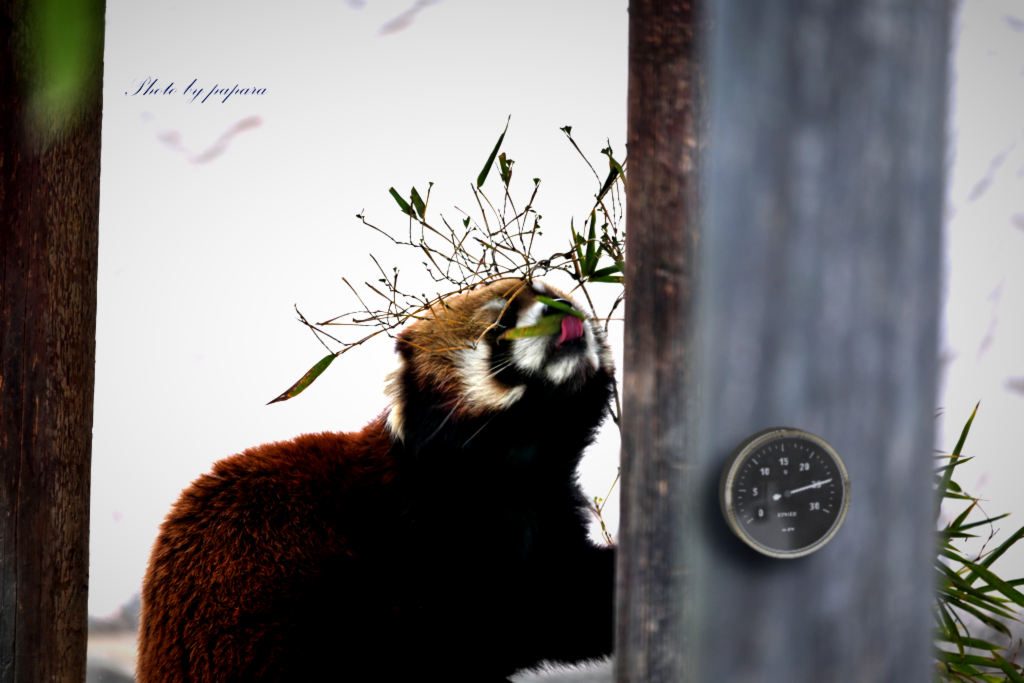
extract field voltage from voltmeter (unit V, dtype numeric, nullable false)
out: 25 V
